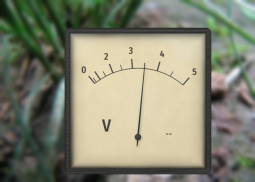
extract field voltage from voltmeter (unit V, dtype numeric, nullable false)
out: 3.5 V
